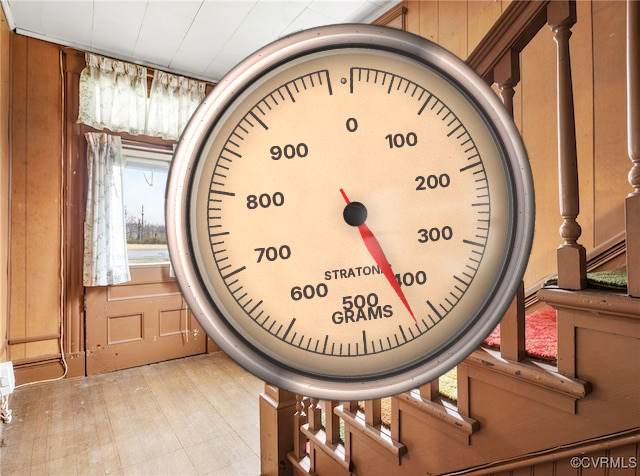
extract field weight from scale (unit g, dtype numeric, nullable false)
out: 430 g
